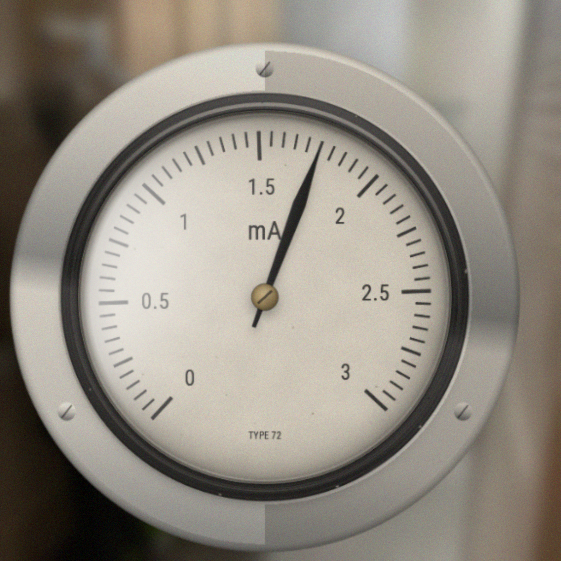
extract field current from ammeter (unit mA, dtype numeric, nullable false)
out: 1.75 mA
